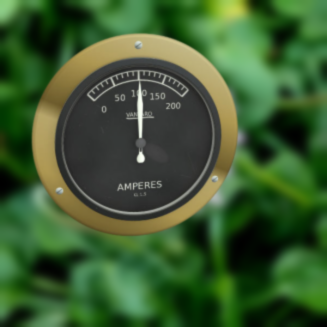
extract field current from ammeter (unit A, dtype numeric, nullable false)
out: 100 A
